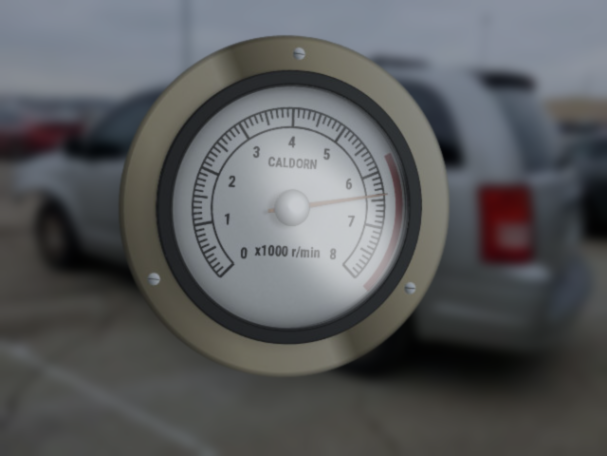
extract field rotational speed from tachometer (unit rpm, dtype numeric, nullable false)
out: 6400 rpm
